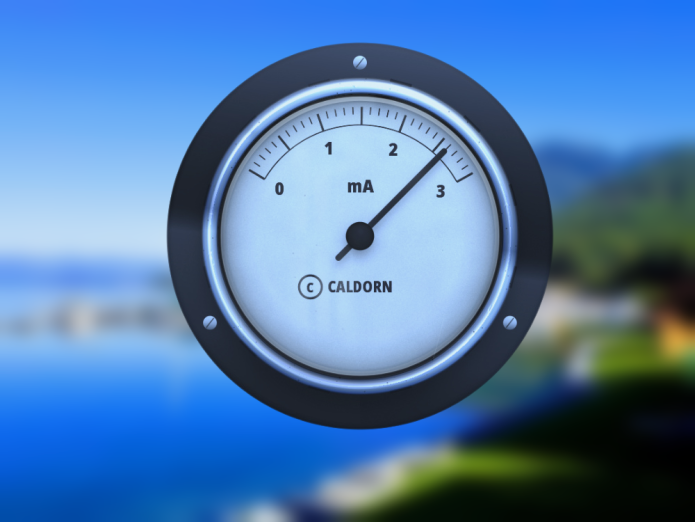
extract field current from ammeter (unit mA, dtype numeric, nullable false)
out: 2.6 mA
